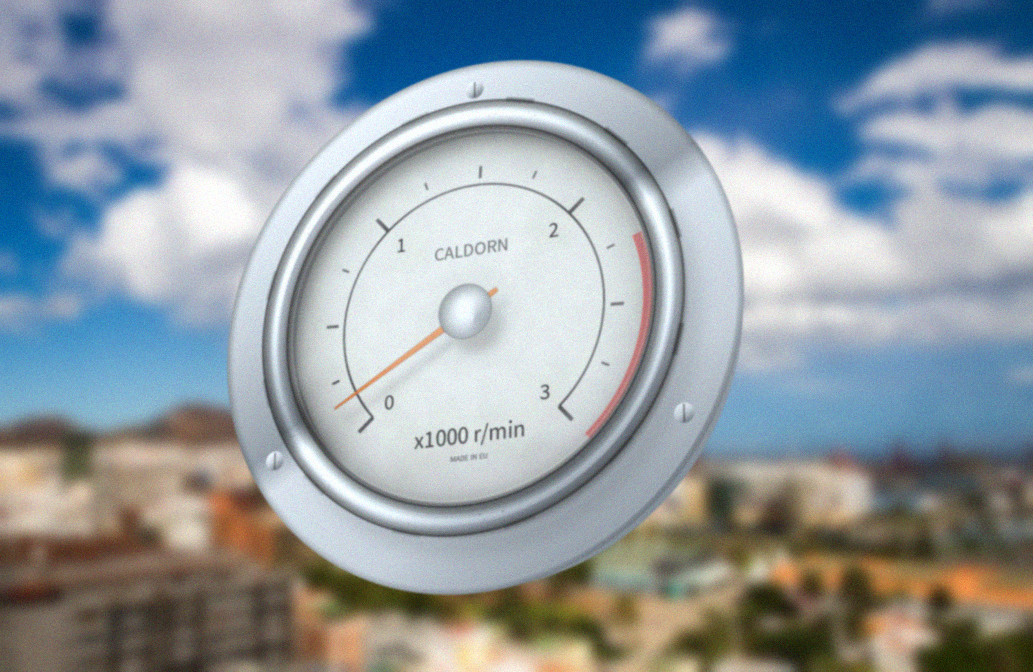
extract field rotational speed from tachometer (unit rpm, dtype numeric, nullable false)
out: 125 rpm
